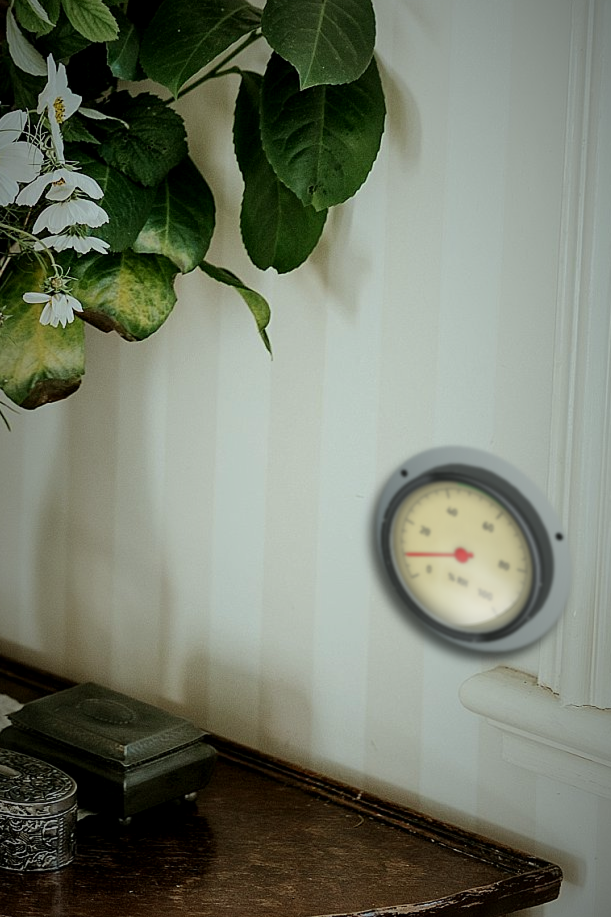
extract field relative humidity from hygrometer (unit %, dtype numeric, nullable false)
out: 8 %
